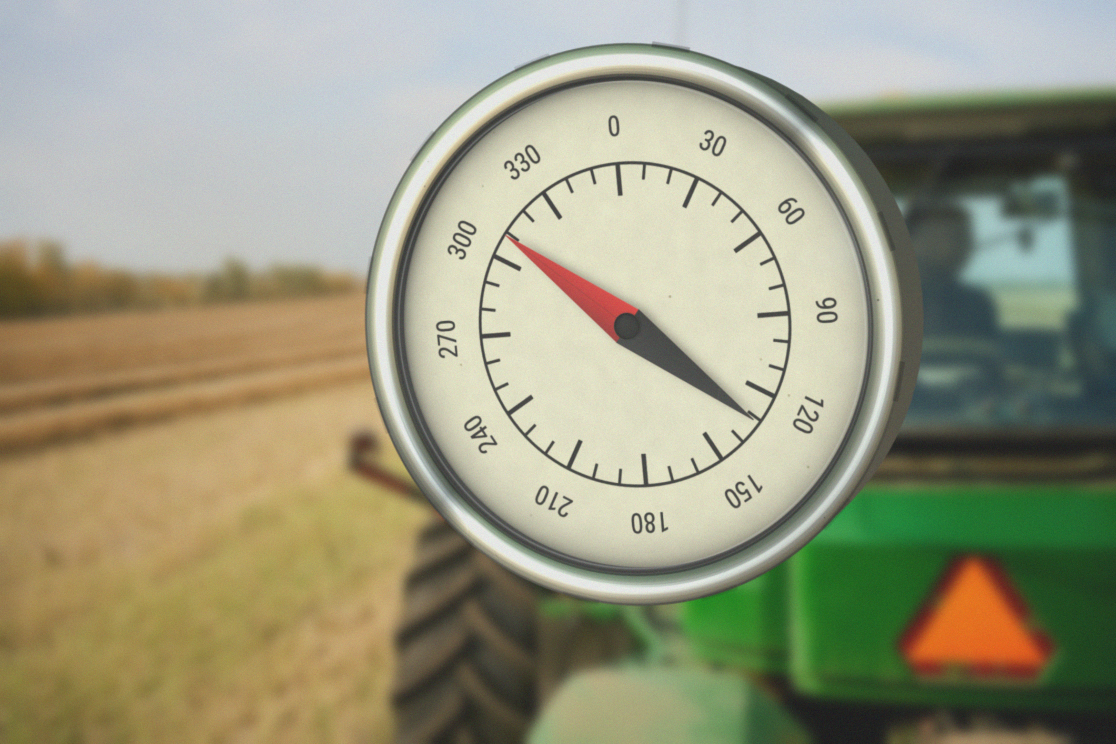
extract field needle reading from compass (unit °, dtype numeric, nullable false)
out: 310 °
